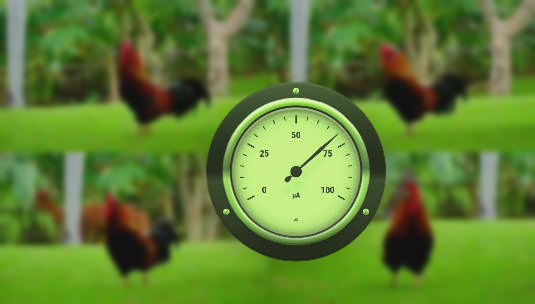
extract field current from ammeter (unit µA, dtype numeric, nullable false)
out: 70 µA
